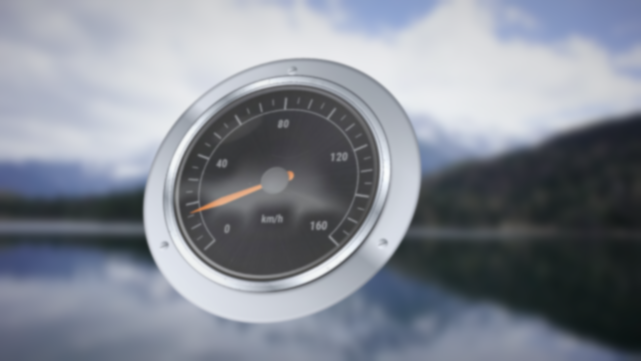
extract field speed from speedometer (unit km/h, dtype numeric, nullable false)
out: 15 km/h
